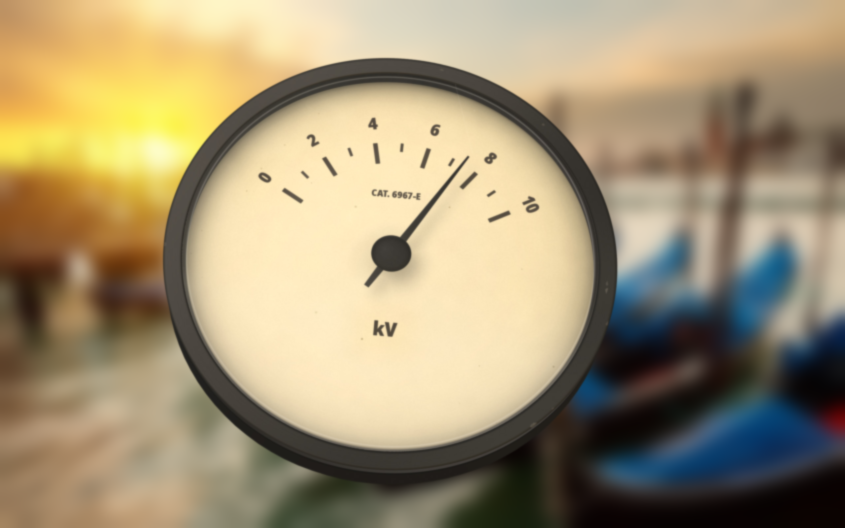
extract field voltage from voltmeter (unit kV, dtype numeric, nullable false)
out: 7.5 kV
